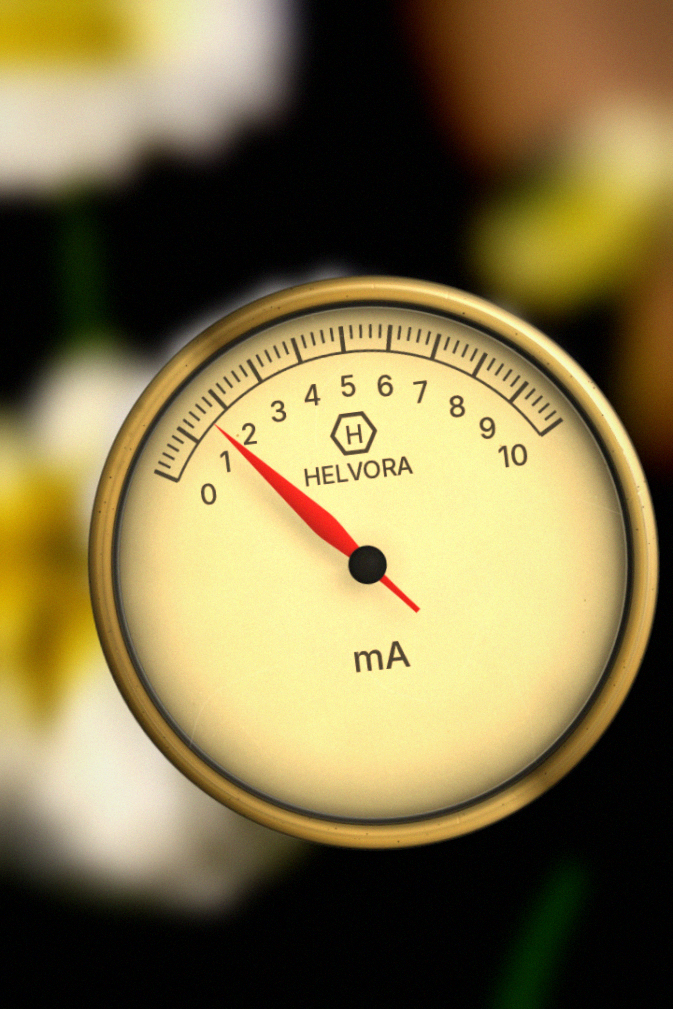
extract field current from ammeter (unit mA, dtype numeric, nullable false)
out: 1.6 mA
